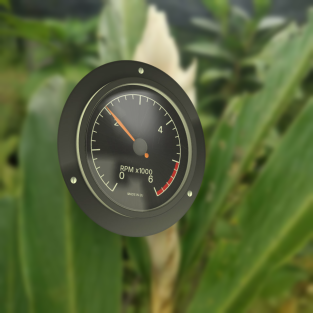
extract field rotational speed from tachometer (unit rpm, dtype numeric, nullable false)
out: 2000 rpm
